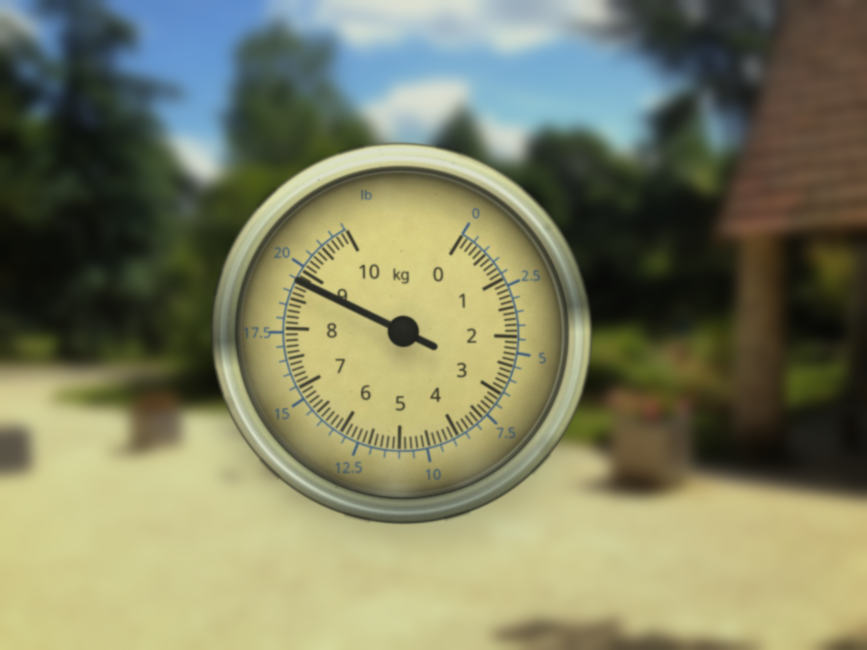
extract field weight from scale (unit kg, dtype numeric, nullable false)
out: 8.8 kg
